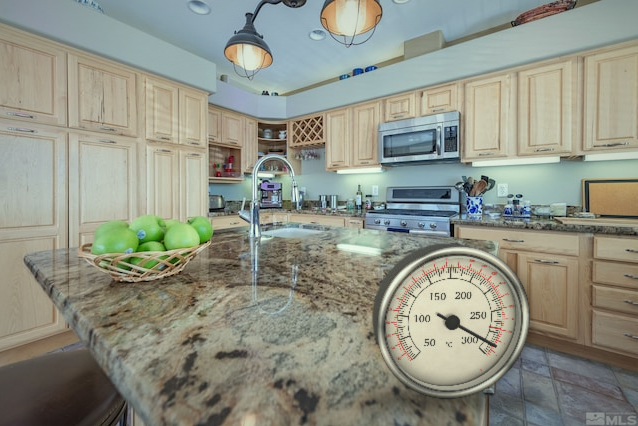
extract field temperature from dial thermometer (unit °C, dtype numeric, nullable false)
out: 287.5 °C
